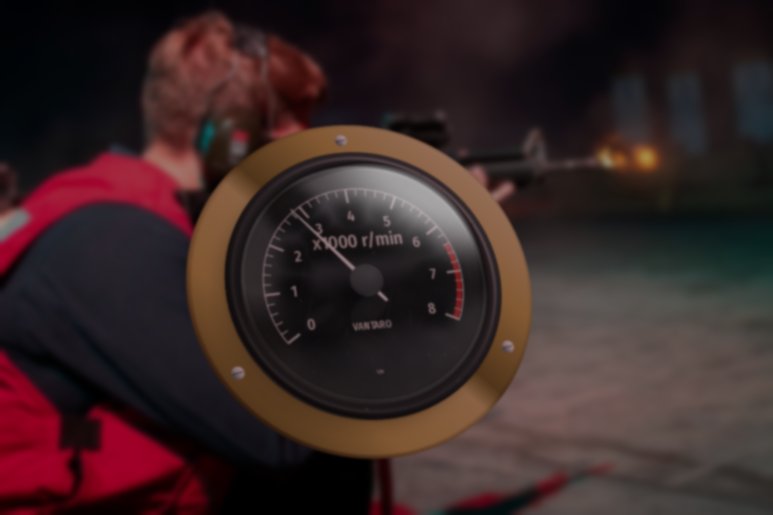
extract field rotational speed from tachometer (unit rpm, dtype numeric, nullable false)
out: 2800 rpm
